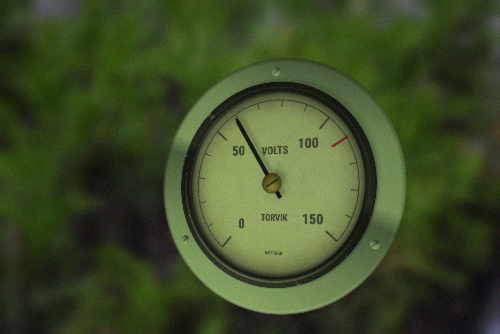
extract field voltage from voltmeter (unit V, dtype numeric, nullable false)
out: 60 V
